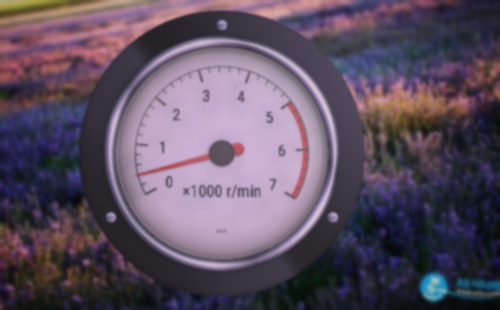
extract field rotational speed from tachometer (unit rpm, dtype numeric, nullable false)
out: 400 rpm
